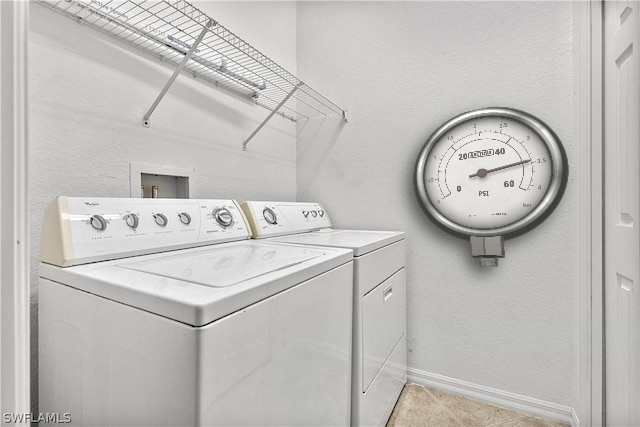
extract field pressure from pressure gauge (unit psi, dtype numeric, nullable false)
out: 50 psi
